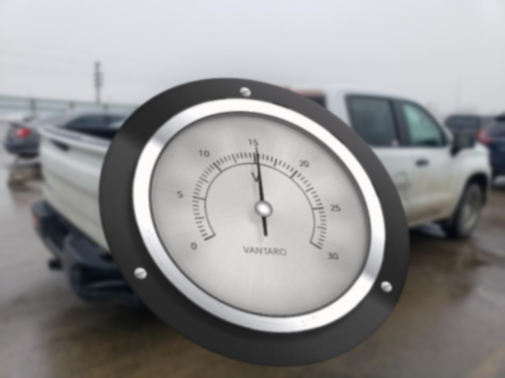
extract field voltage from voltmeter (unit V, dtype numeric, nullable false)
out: 15 V
